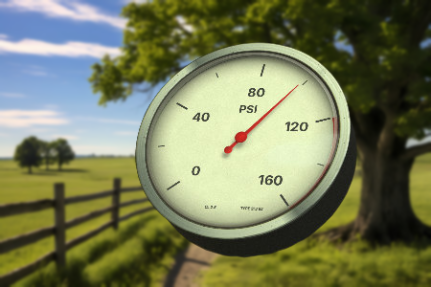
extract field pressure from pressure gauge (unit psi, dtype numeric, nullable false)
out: 100 psi
